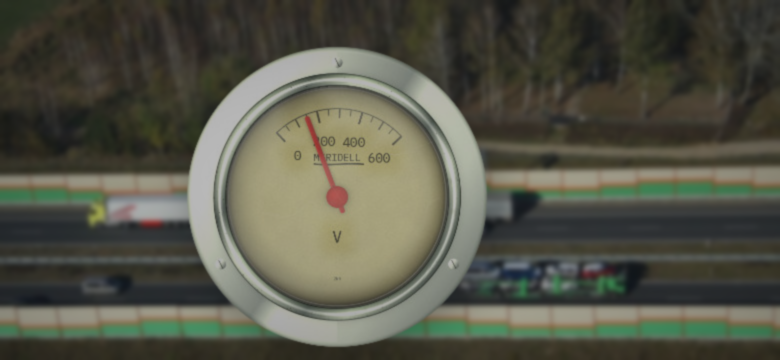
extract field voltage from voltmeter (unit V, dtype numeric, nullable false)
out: 150 V
